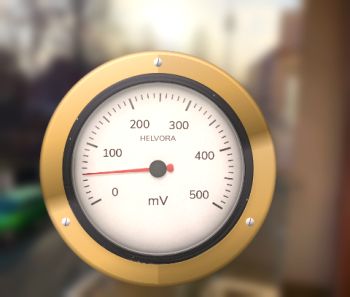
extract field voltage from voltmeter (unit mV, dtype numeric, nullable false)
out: 50 mV
